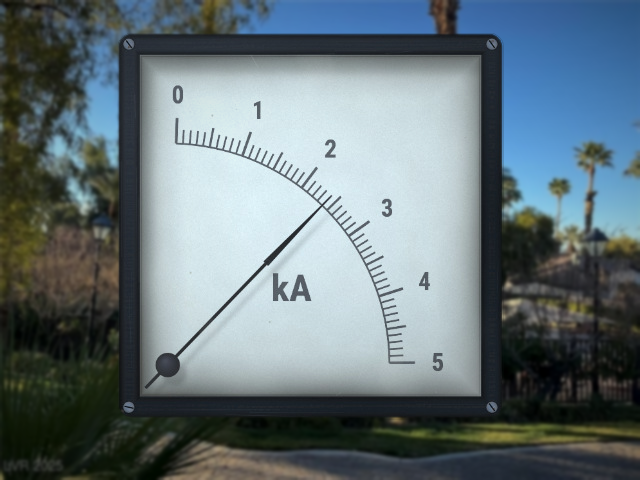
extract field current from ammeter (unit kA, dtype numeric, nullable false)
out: 2.4 kA
